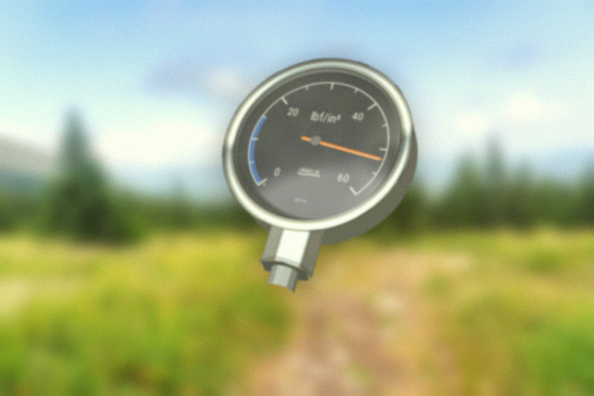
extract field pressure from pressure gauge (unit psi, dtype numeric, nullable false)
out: 52.5 psi
